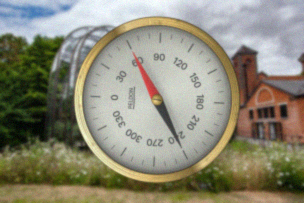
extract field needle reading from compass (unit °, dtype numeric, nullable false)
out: 60 °
